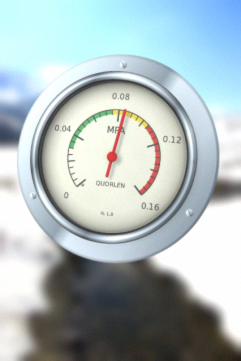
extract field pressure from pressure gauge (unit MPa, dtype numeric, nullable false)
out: 0.085 MPa
